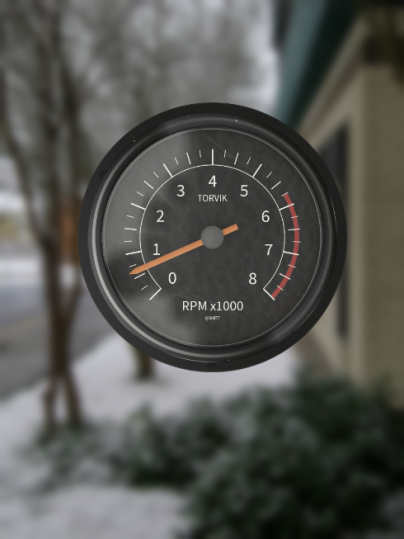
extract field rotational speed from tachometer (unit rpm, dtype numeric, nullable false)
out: 625 rpm
